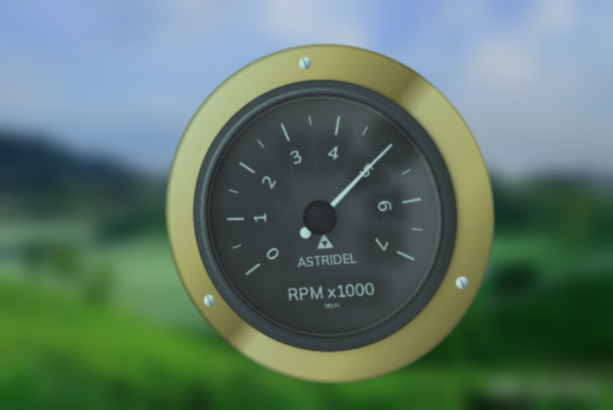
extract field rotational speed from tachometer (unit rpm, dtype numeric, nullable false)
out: 5000 rpm
